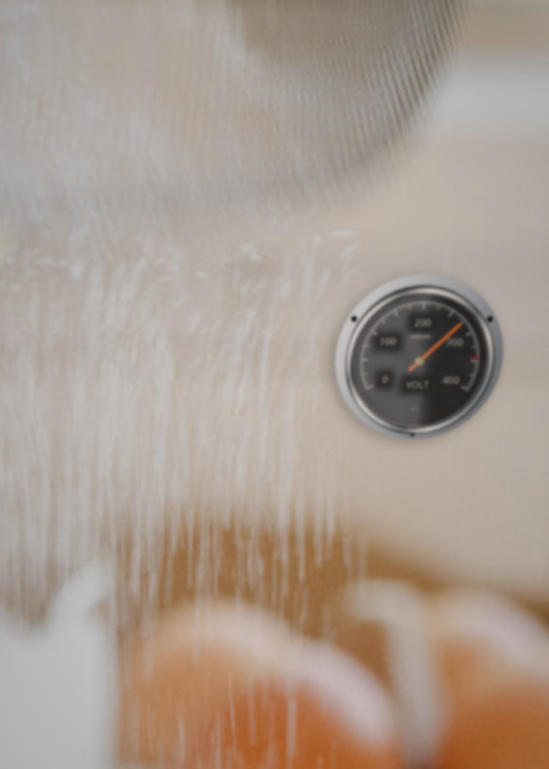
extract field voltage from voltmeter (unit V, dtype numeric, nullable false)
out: 275 V
